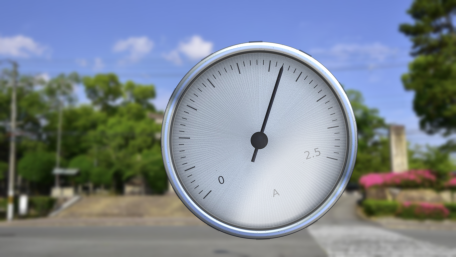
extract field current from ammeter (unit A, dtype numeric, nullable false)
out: 1.6 A
